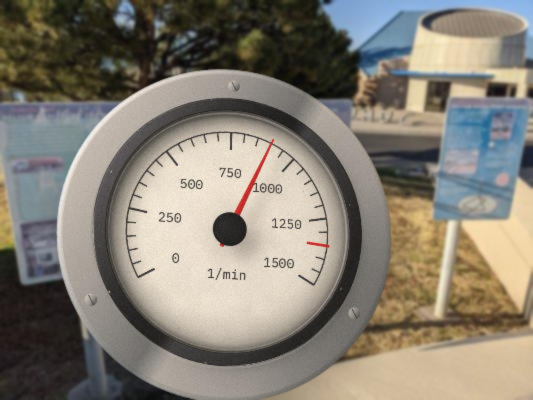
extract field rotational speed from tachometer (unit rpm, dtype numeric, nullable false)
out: 900 rpm
